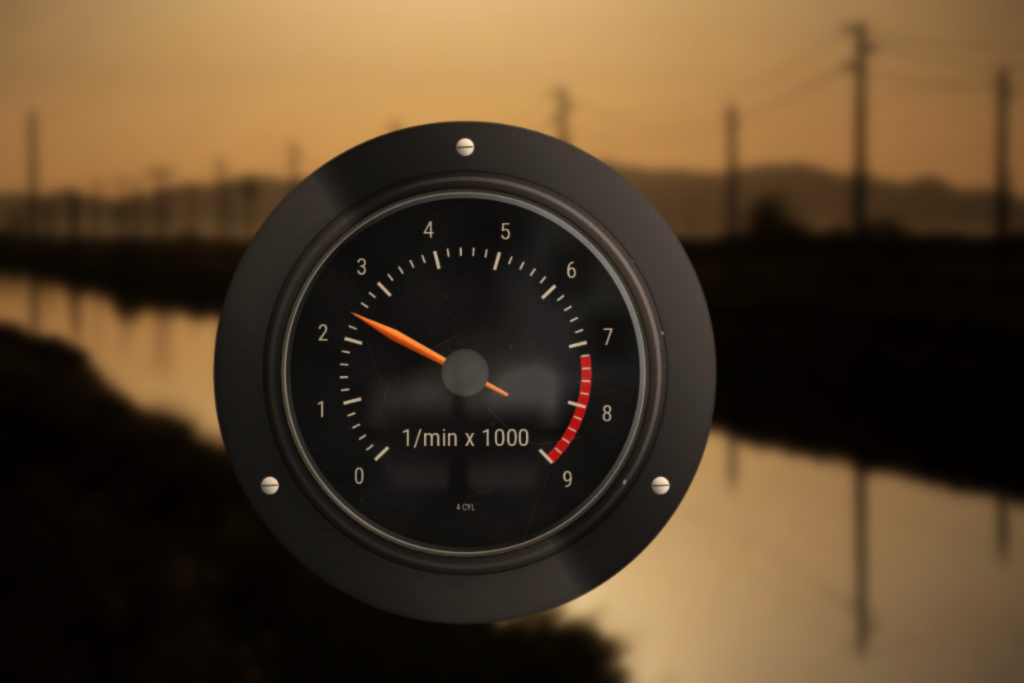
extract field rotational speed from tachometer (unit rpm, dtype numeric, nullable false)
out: 2400 rpm
